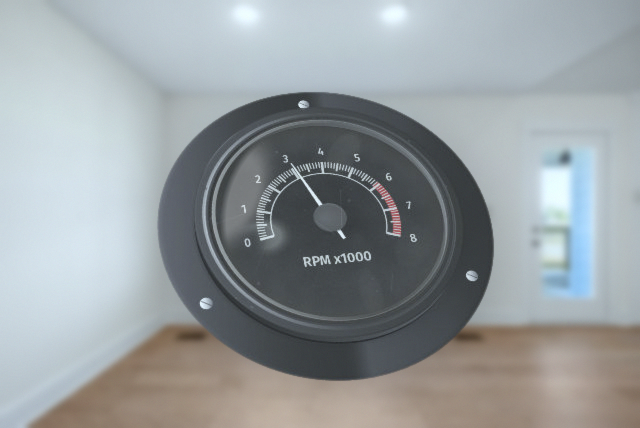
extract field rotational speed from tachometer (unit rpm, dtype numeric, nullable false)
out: 3000 rpm
